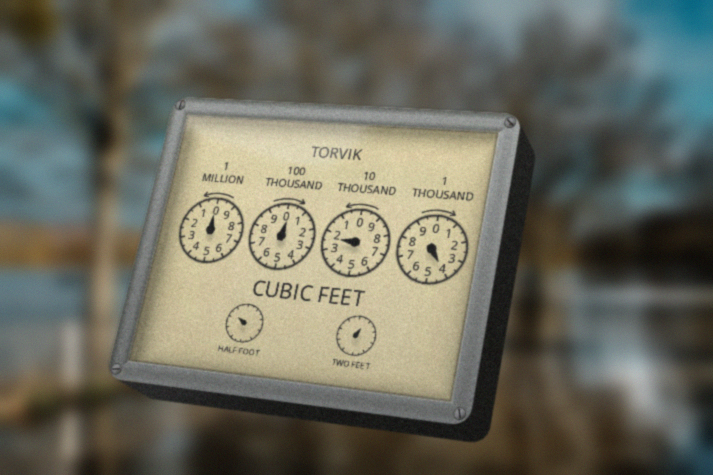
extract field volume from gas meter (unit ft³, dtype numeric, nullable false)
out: 2400 ft³
